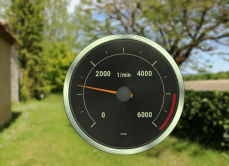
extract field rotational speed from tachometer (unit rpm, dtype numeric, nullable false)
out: 1250 rpm
